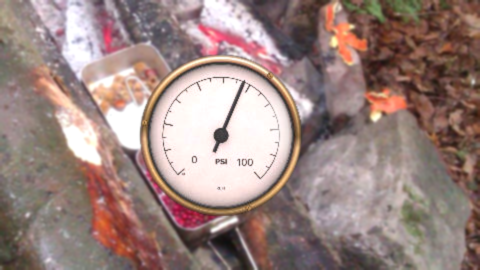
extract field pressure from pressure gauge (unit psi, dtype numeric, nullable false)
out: 57.5 psi
